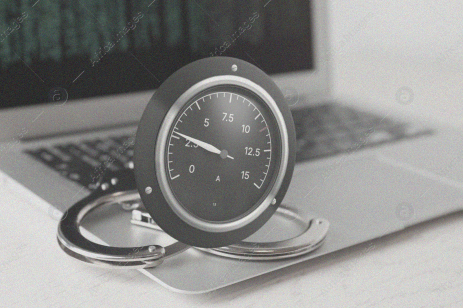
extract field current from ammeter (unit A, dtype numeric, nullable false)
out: 2.75 A
